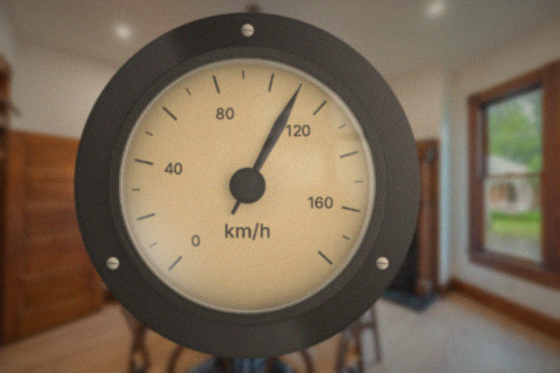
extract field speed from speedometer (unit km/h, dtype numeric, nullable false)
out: 110 km/h
